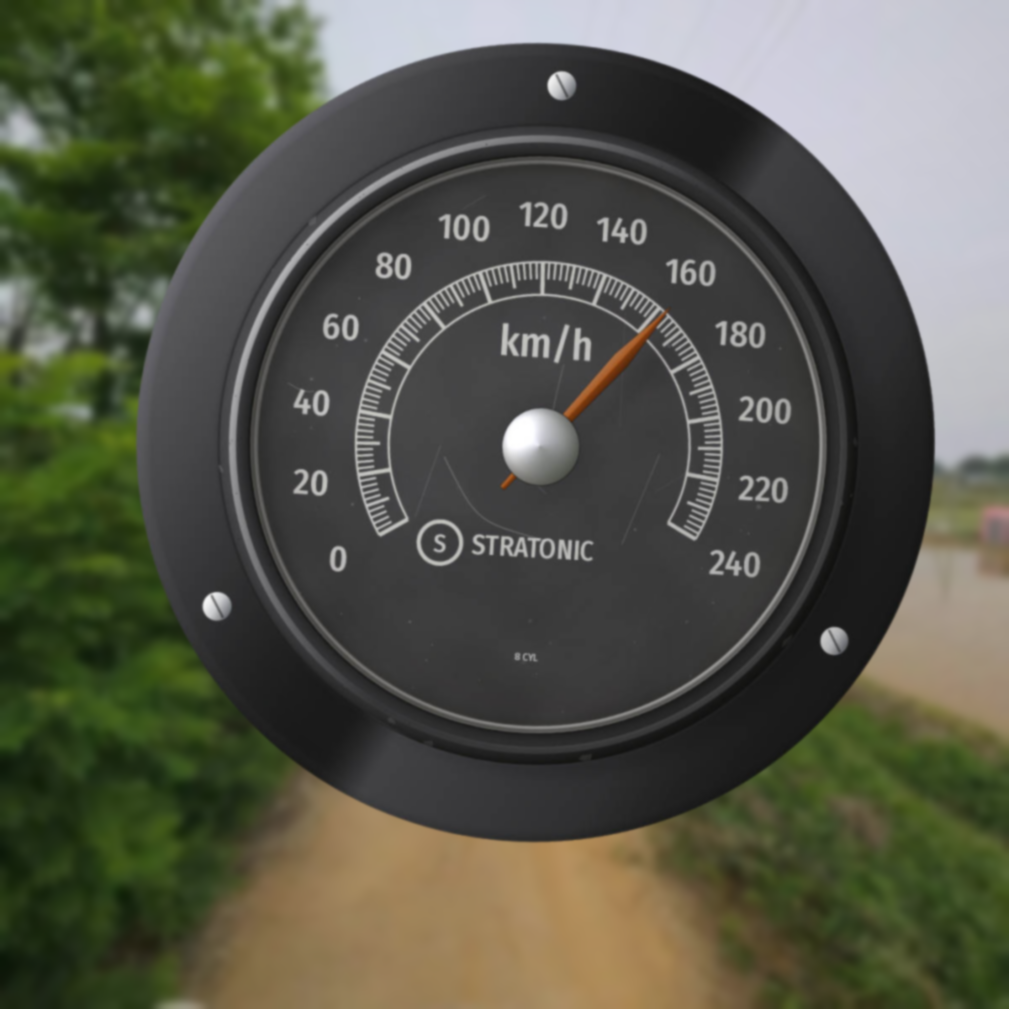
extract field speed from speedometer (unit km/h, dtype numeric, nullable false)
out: 162 km/h
